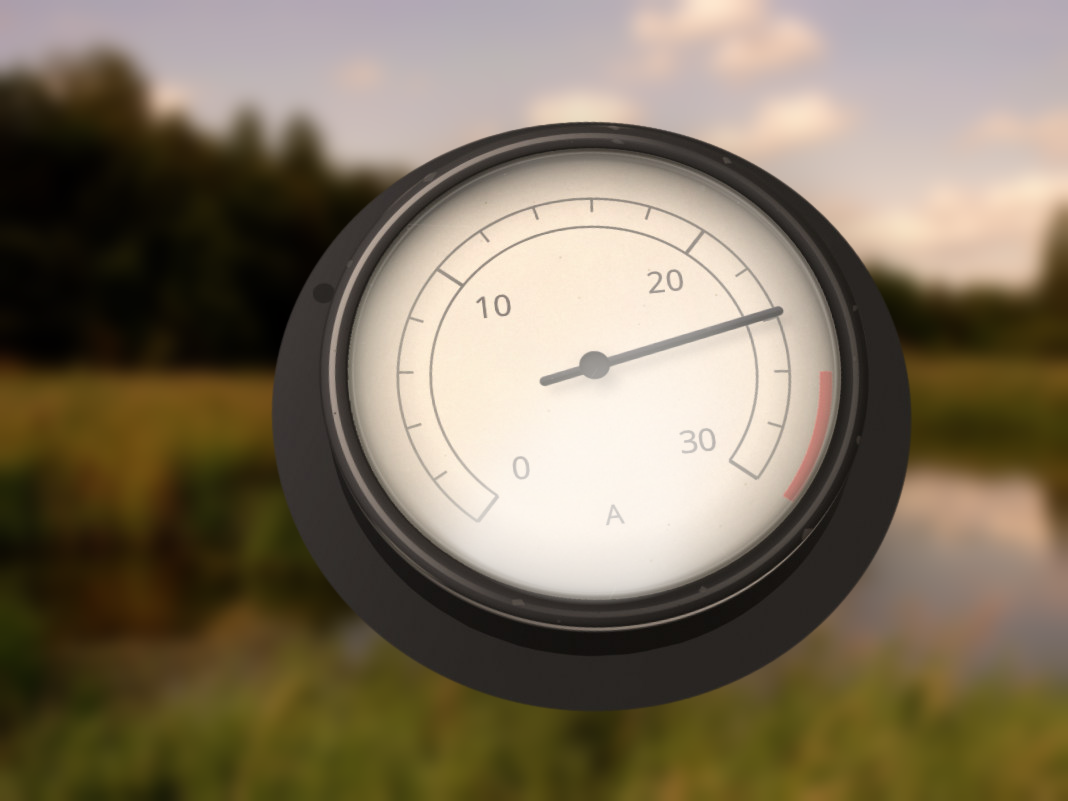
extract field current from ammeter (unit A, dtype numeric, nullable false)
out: 24 A
